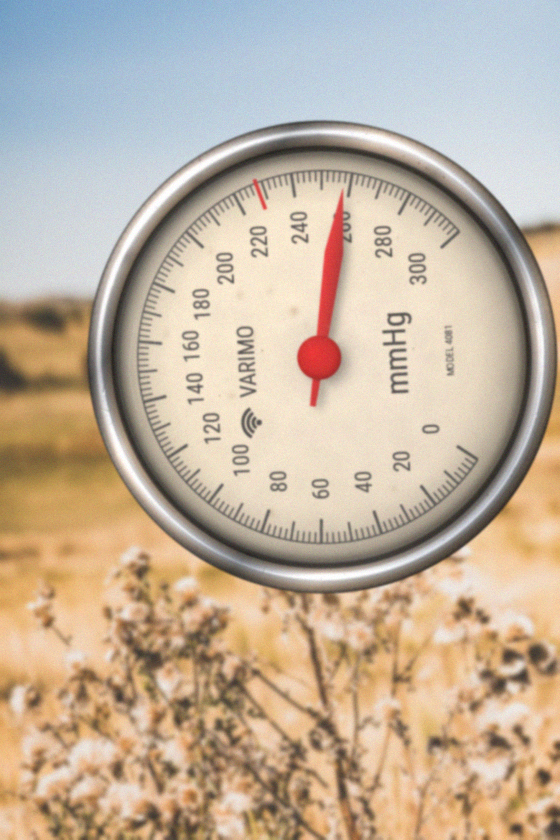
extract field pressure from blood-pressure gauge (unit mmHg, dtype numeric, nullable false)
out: 258 mmHg
